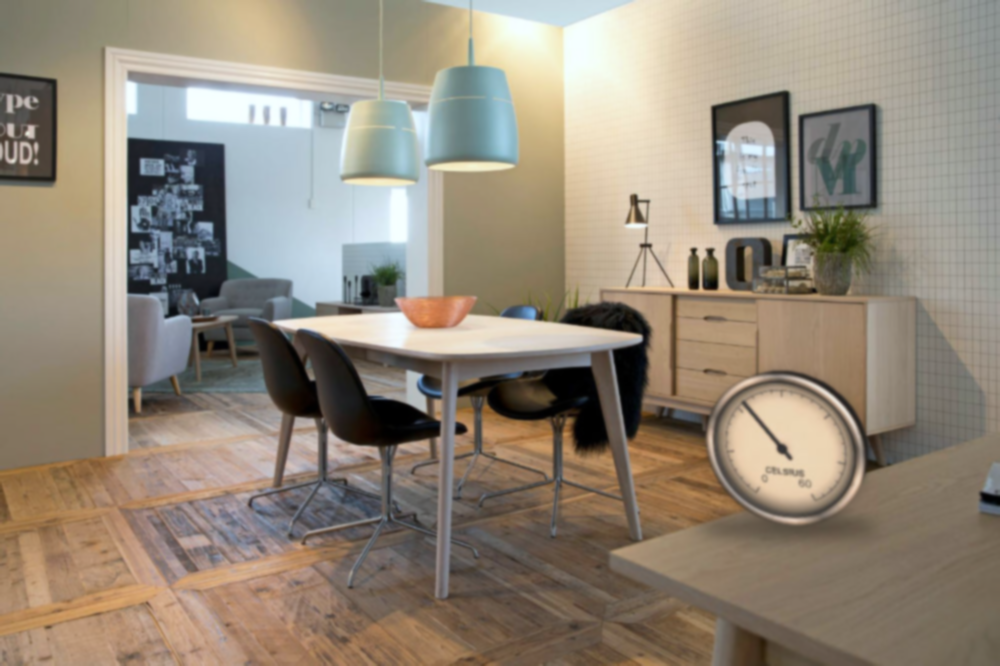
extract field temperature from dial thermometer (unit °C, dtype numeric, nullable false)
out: 22 °C
